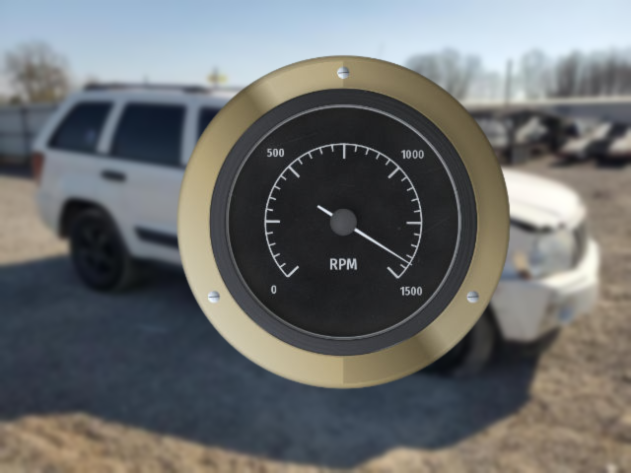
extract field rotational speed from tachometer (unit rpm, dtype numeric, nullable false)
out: 1425 rpm
